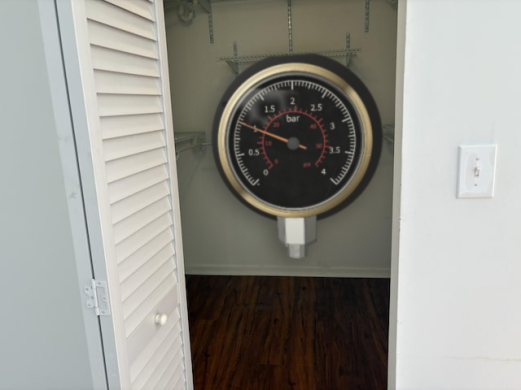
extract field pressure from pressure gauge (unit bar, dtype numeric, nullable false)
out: 1 bar
